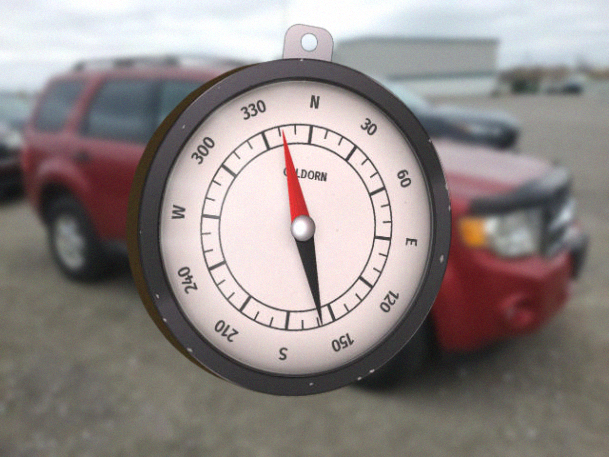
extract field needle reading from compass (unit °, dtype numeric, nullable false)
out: 340 °
